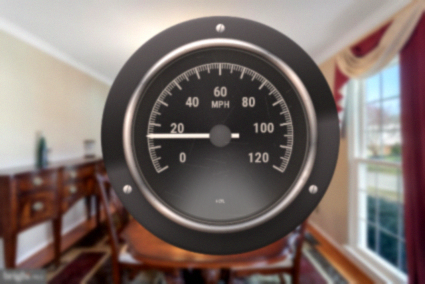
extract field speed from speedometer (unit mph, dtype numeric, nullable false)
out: 15 mph
